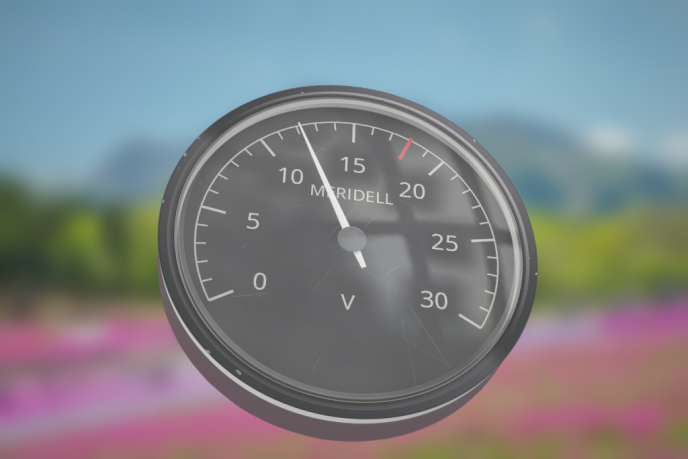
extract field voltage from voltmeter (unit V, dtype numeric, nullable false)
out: 12 V
